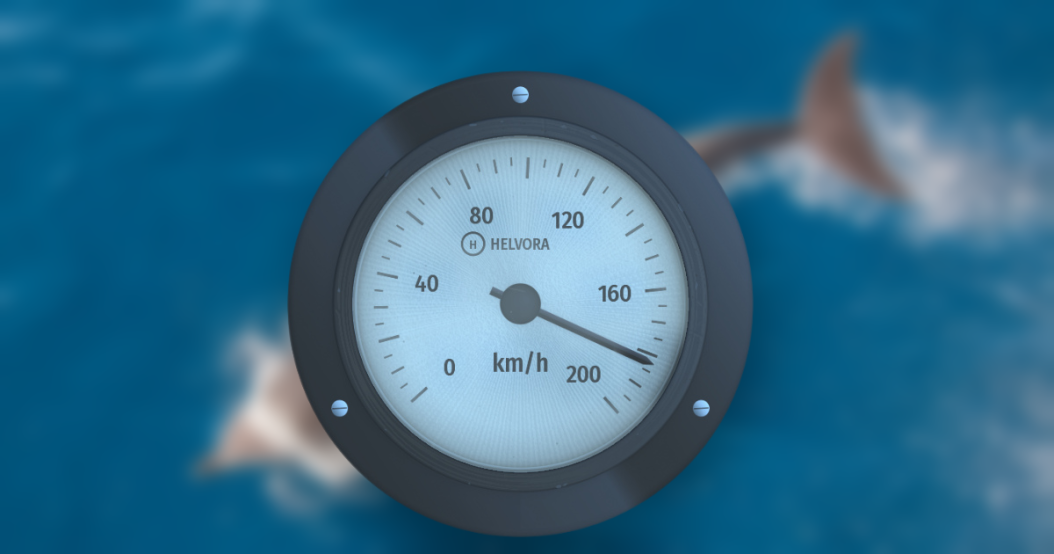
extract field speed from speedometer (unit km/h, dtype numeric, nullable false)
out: 182.5 km/h
